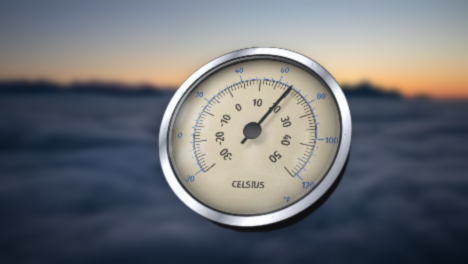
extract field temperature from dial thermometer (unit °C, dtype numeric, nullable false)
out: 20 °C
